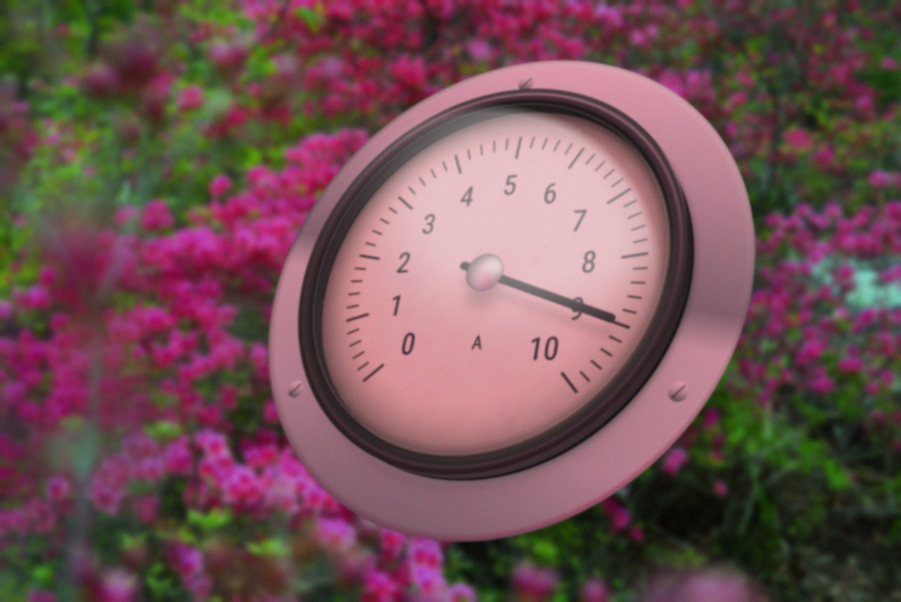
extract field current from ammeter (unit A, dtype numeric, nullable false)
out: 9 A
